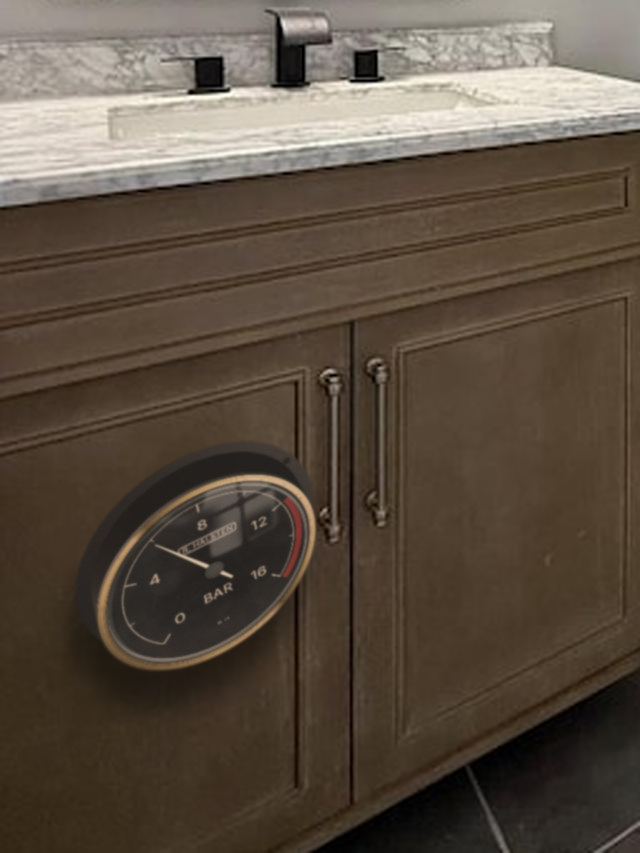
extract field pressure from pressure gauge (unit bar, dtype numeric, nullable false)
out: 6 bar
